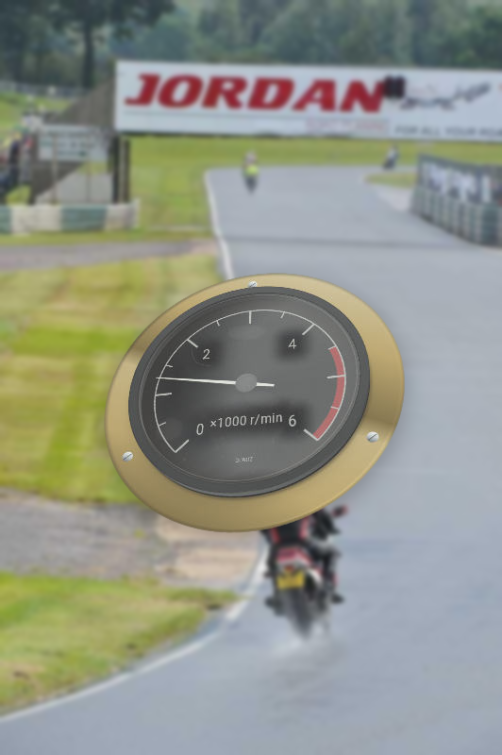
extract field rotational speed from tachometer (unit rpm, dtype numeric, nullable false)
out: 1250 rpm
